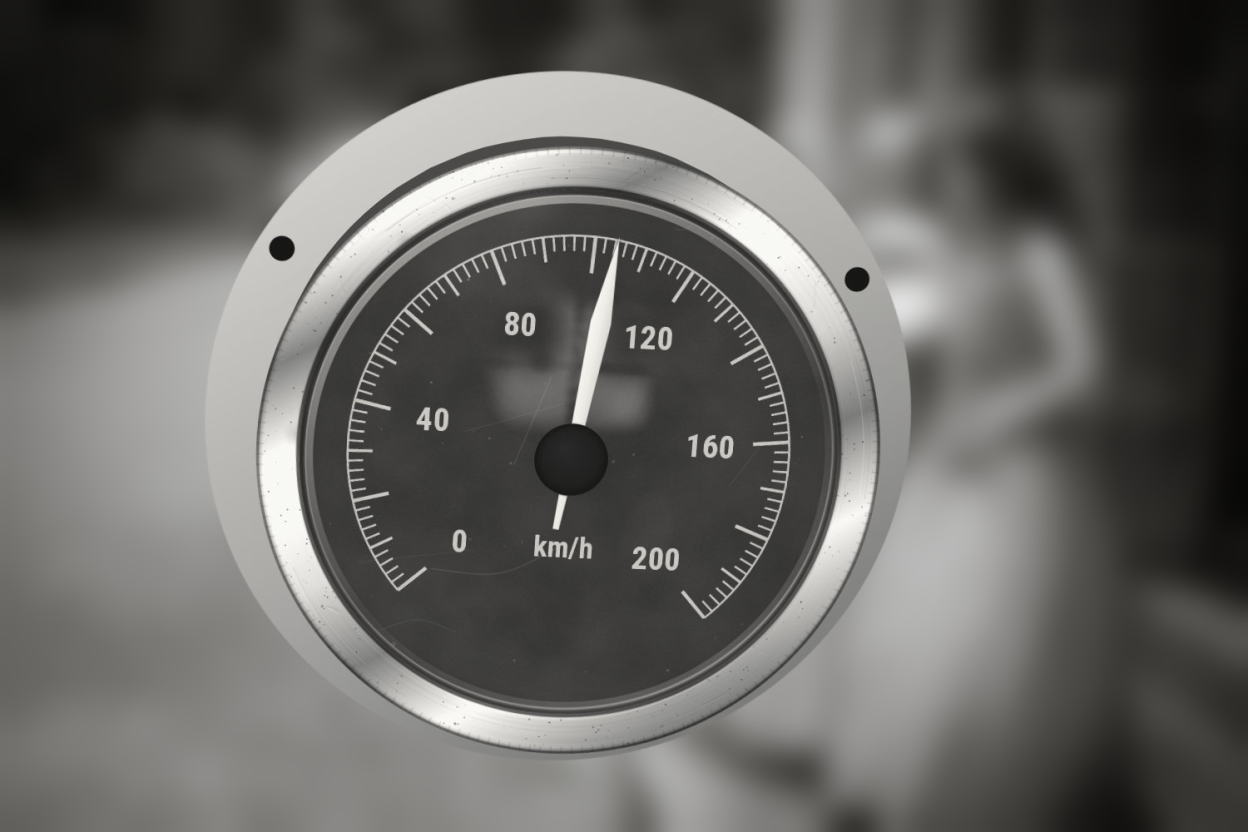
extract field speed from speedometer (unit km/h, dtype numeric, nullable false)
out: 104 km/h
